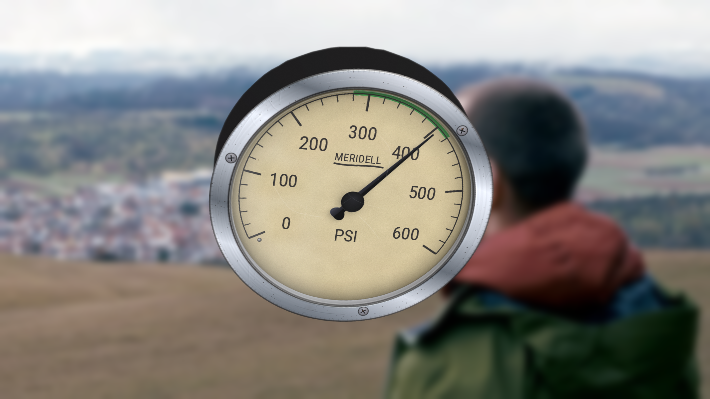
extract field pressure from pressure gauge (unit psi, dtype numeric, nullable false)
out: 400 psi
